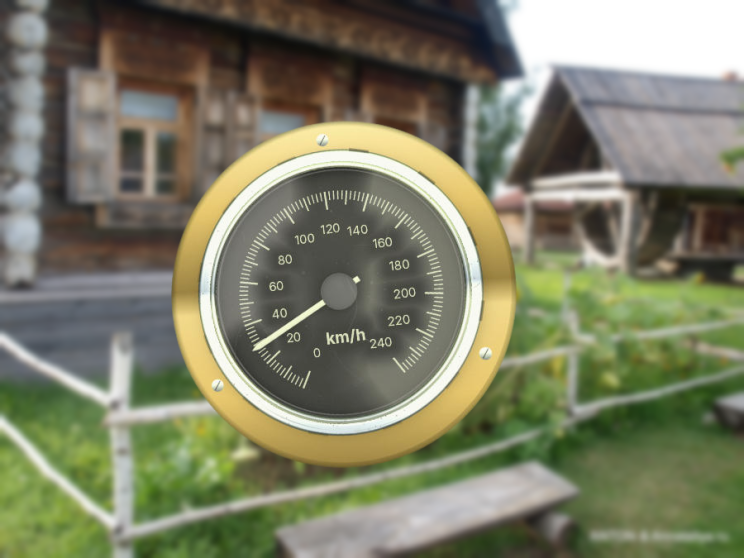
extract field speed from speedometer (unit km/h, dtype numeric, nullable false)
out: 28 km/h
